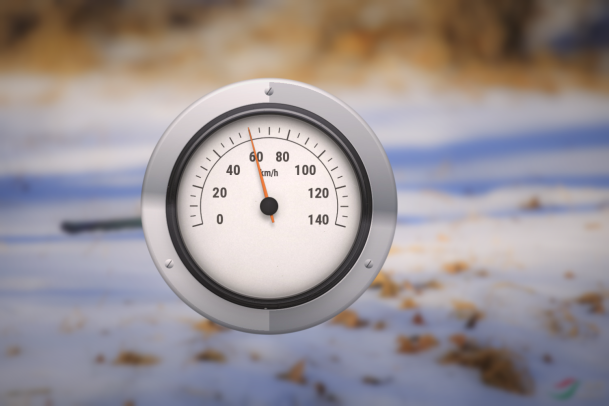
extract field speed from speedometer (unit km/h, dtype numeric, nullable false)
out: 60 km/h
